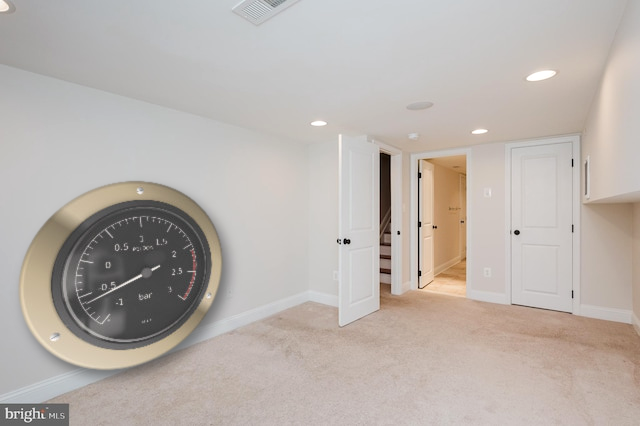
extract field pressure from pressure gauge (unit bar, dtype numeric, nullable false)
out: -0.6 bar
